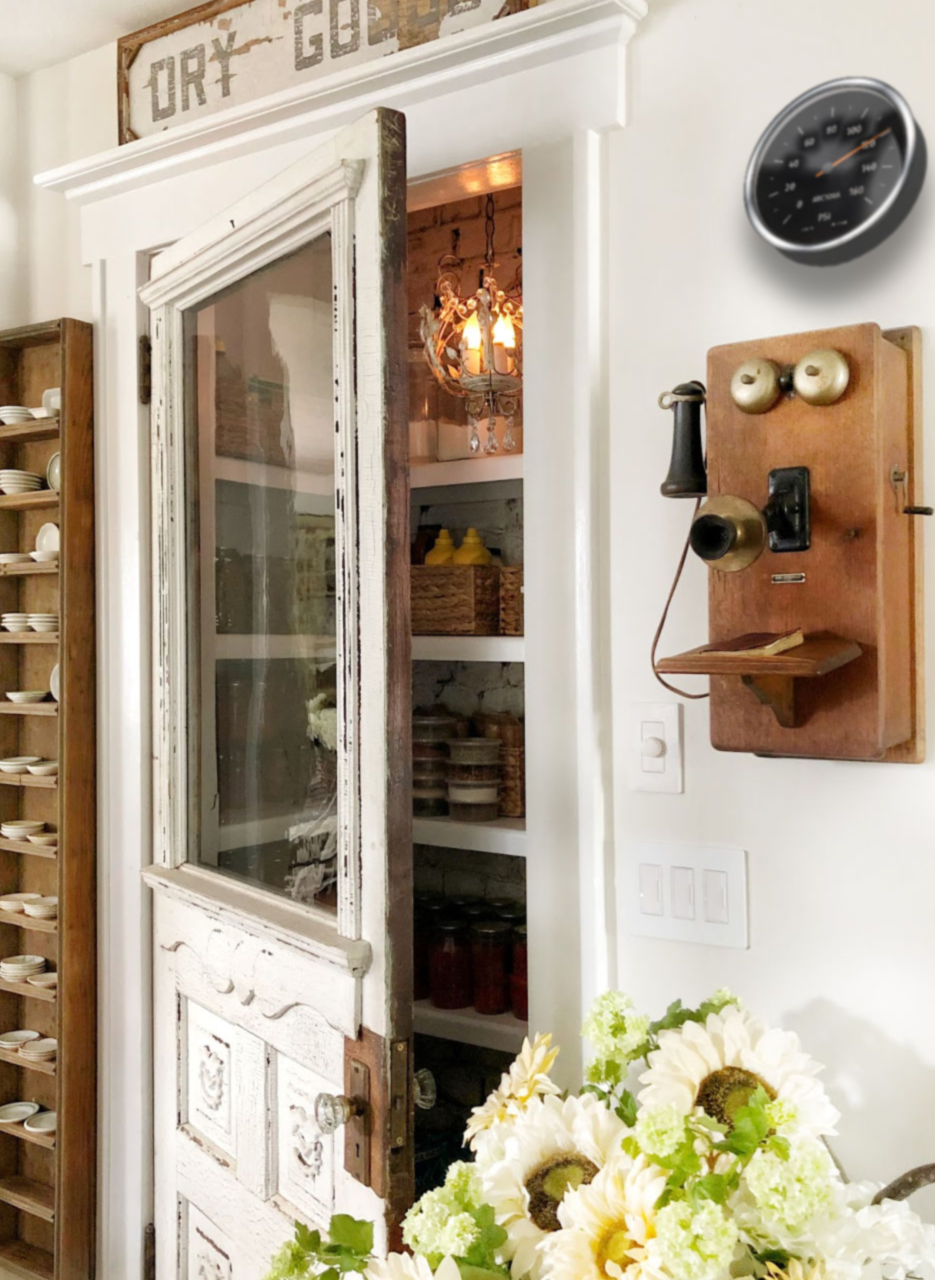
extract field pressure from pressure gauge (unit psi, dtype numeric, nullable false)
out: 120 psi
